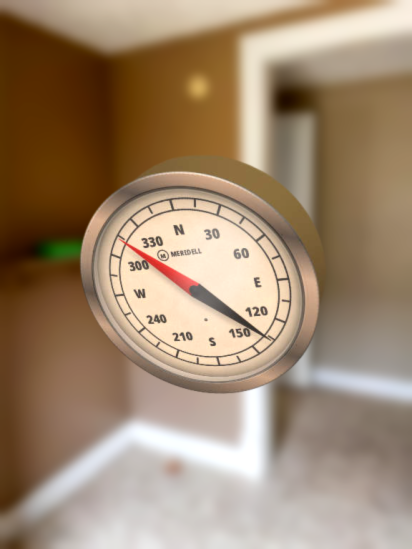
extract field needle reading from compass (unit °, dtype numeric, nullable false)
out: 315 °
